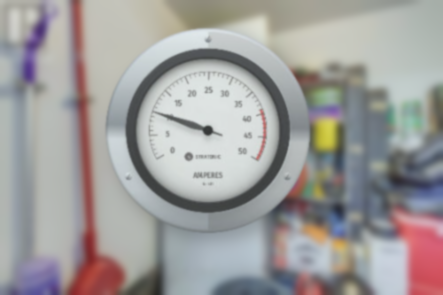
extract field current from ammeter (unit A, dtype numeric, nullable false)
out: 10 A
